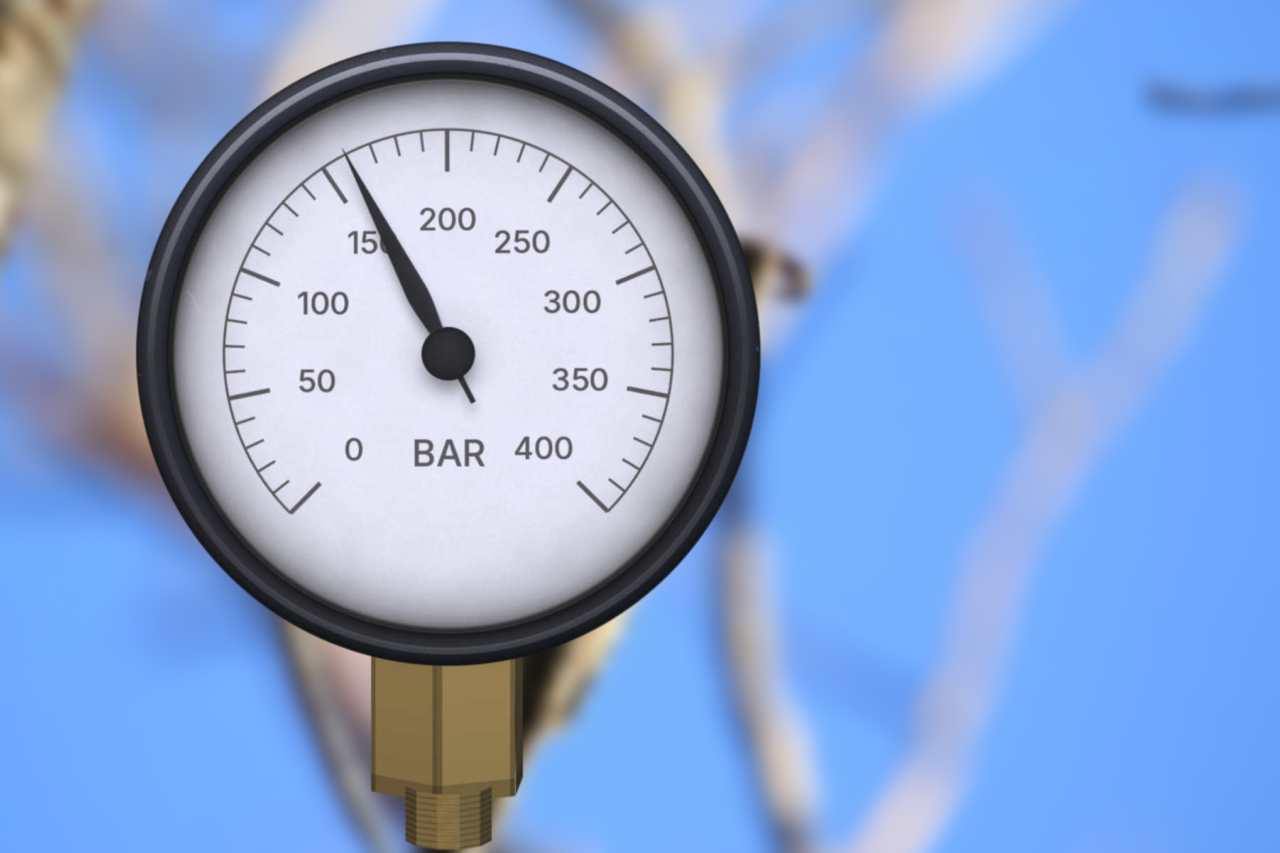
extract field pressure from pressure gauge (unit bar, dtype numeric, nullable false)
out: 160 bar
